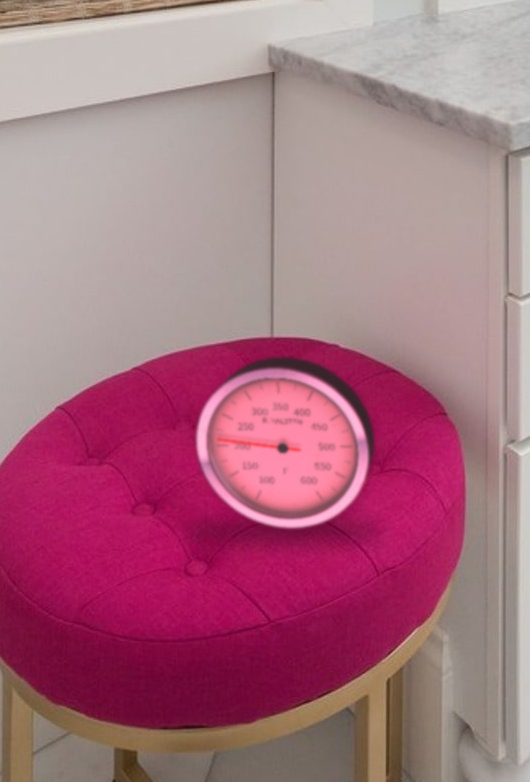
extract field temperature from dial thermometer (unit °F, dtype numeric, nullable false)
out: 212.5 °F
